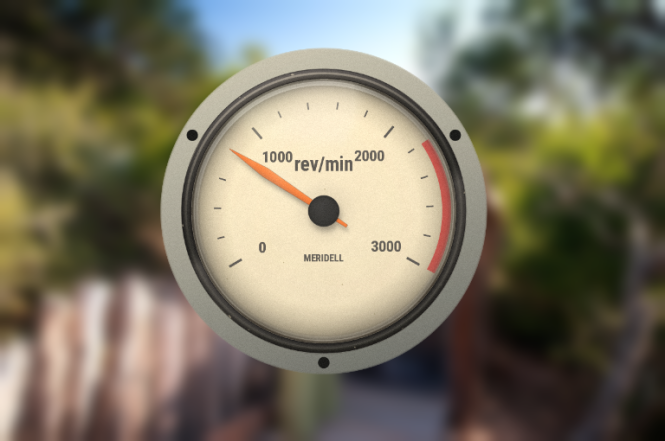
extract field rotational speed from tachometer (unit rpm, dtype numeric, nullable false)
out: 800 rpm
